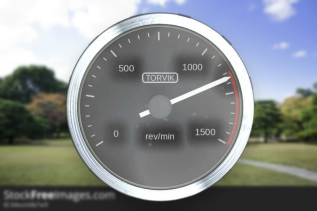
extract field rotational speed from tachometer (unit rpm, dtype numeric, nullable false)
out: 1175 rpm
